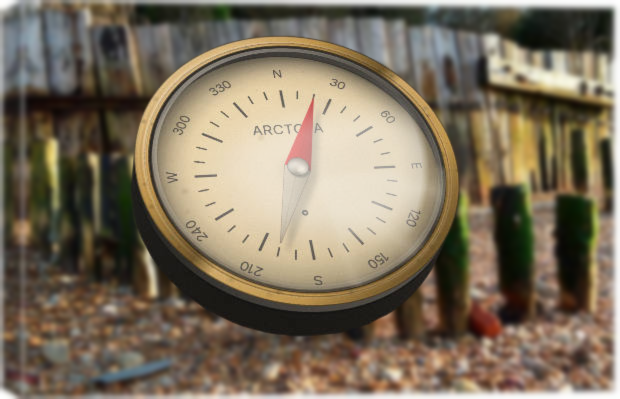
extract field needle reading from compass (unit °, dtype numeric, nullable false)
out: 20 °
